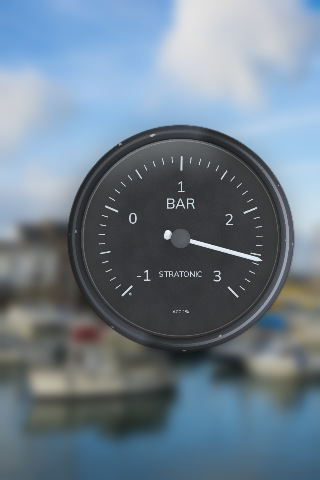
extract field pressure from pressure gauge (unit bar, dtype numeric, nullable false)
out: 2.55 bar
